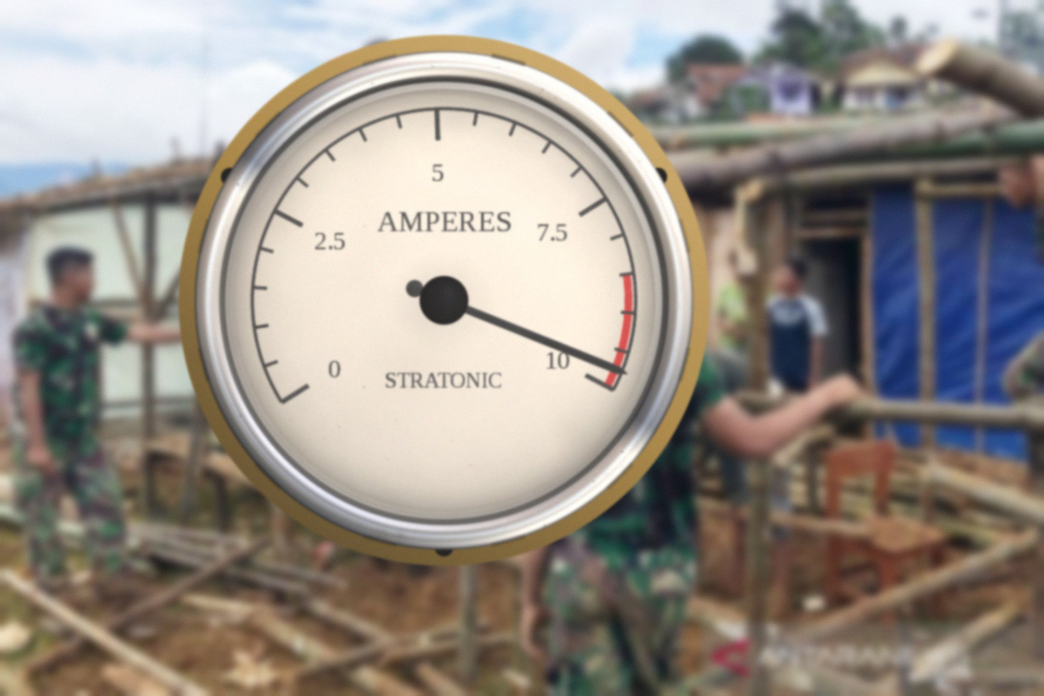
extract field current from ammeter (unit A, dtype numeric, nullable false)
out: 9.75 A
